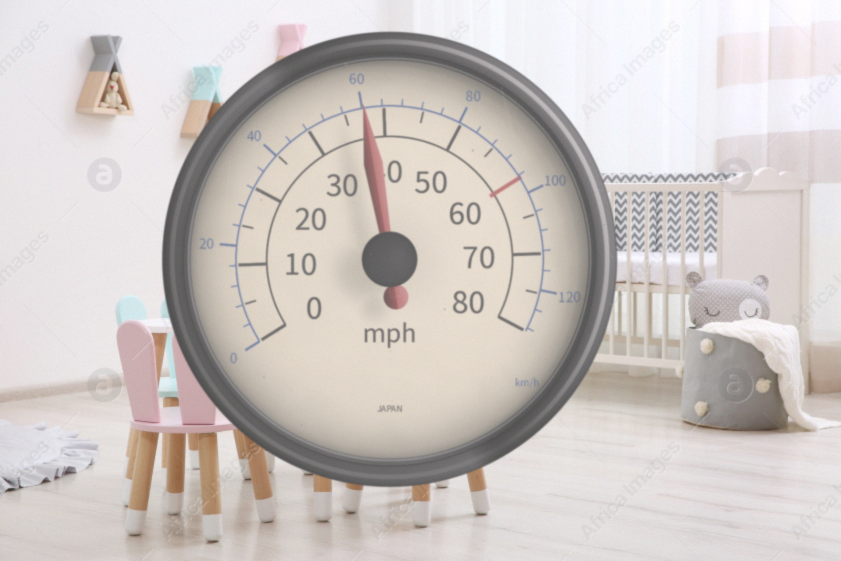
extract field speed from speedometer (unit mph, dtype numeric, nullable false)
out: 37.5 mph
